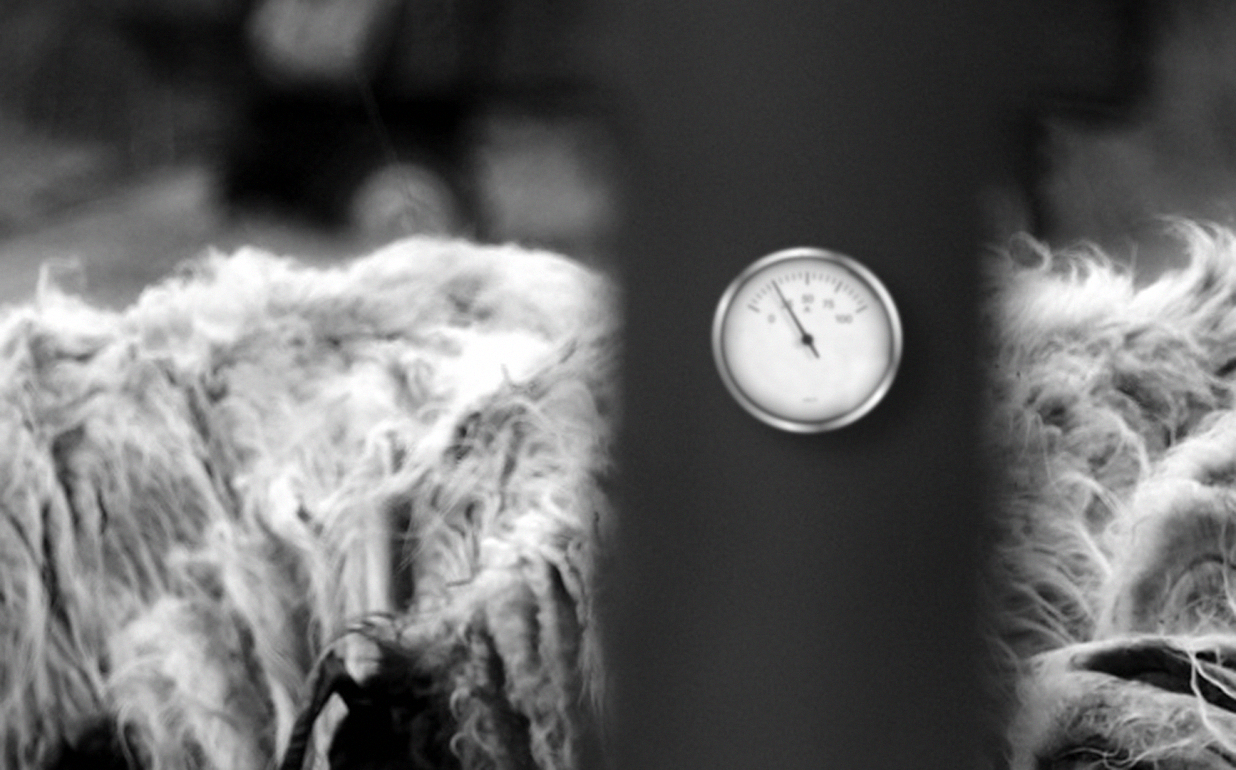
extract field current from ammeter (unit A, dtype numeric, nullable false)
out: 25 A
